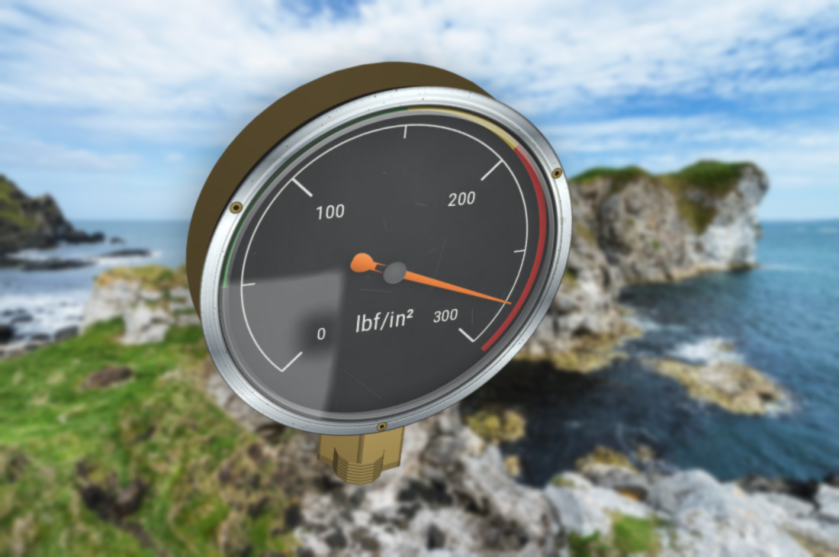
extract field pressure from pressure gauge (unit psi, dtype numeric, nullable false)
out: 275 psi
